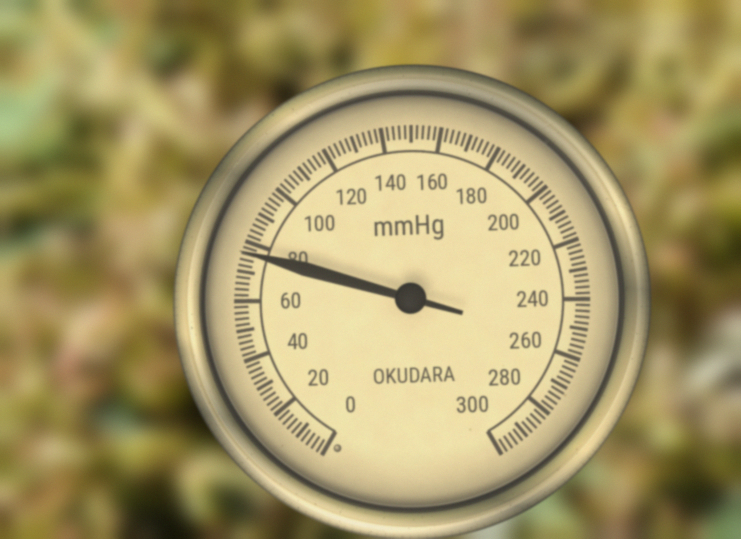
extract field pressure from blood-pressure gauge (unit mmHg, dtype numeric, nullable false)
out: 76 mmHg
